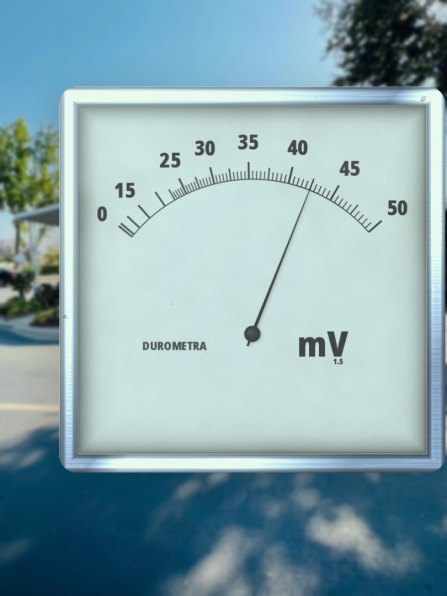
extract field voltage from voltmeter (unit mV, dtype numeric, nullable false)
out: 42.5 mV
